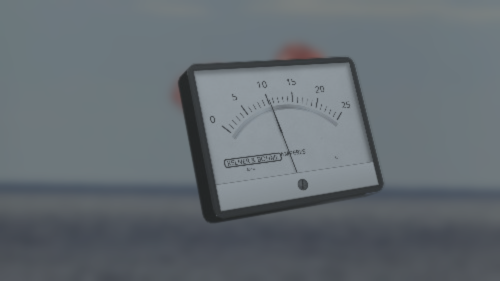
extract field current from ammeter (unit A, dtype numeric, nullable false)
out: 10 A
